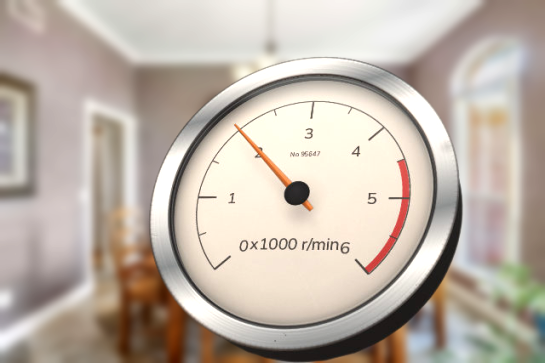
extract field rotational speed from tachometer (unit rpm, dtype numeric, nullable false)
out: 2000 rpm
